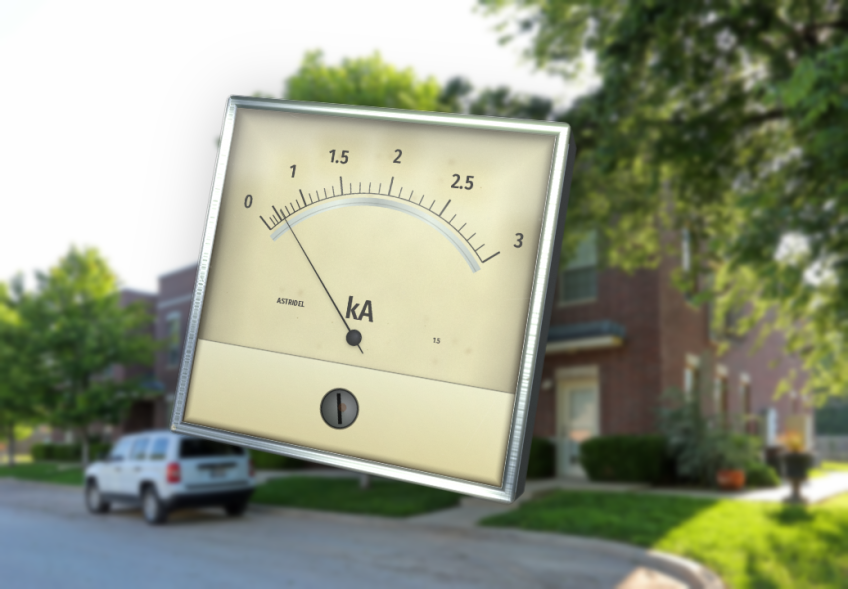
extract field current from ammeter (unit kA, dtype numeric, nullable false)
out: 0.6 kA
